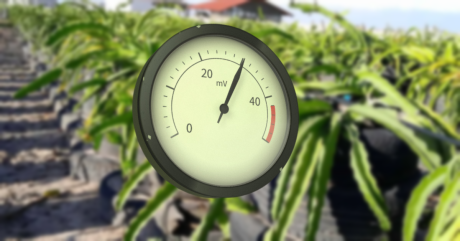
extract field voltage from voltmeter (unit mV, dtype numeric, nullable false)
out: 30 mV
